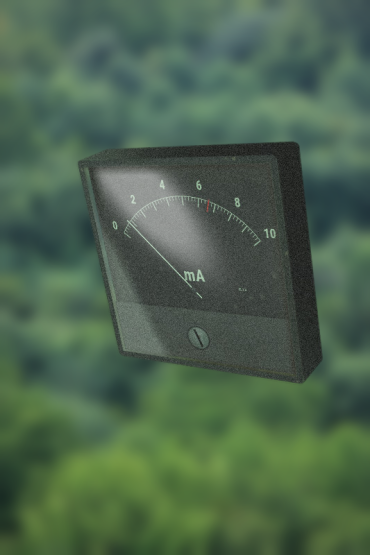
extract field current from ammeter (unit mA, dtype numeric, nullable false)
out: 1 mA
